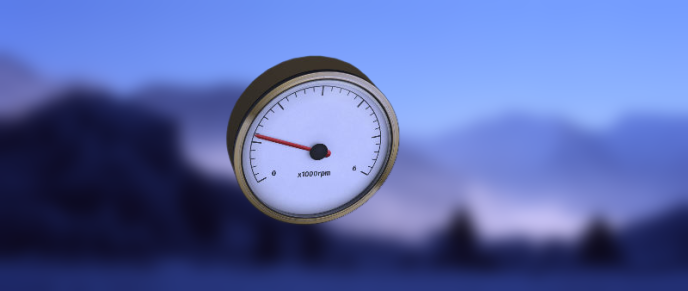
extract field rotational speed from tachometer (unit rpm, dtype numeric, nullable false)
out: 1200 rpm
